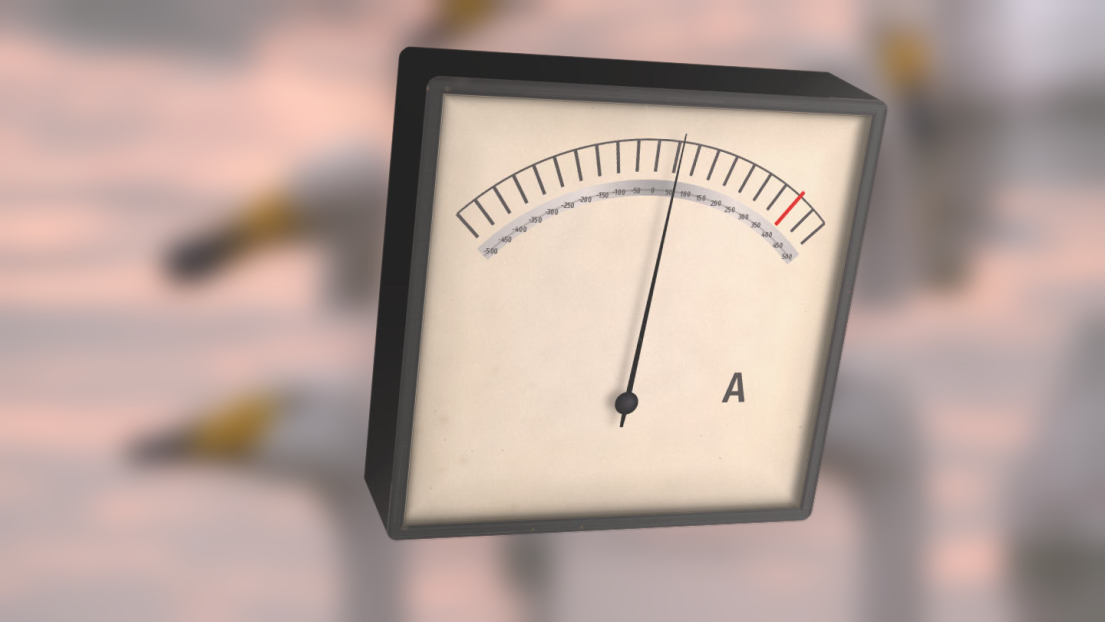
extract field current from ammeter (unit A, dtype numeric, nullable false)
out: 50 A
